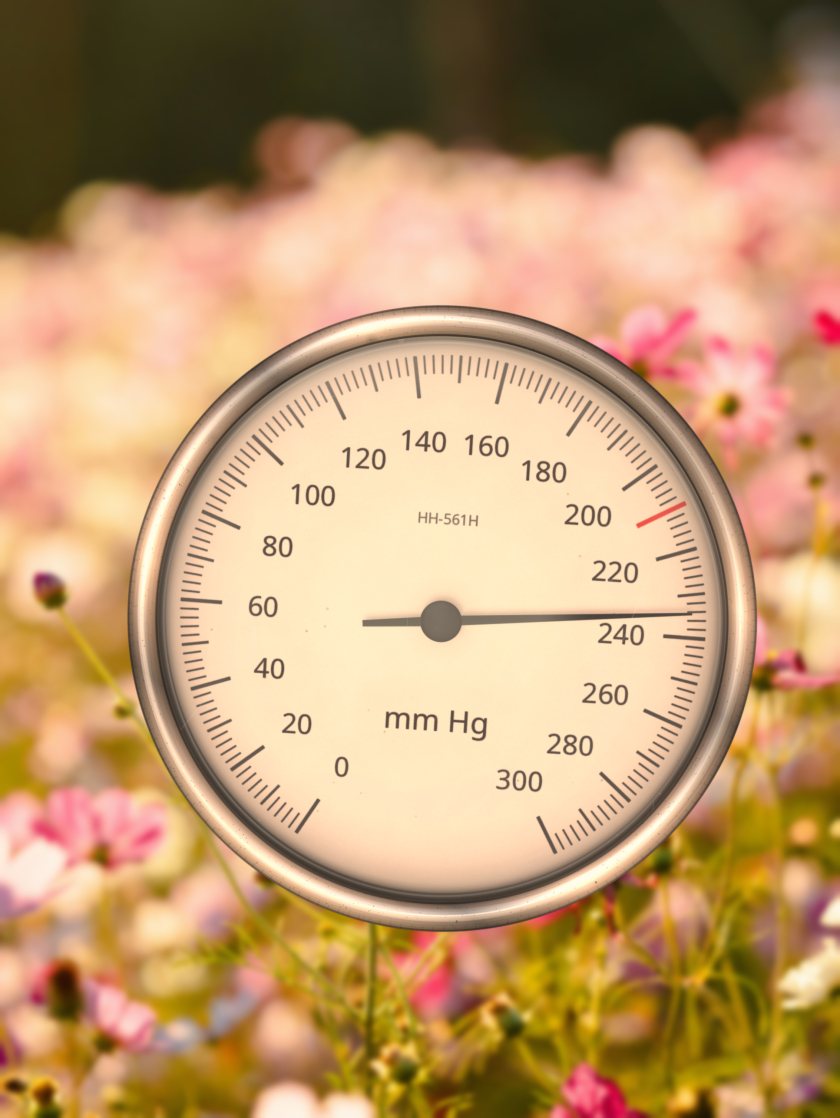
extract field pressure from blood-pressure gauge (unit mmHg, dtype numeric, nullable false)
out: 234 mmHg
